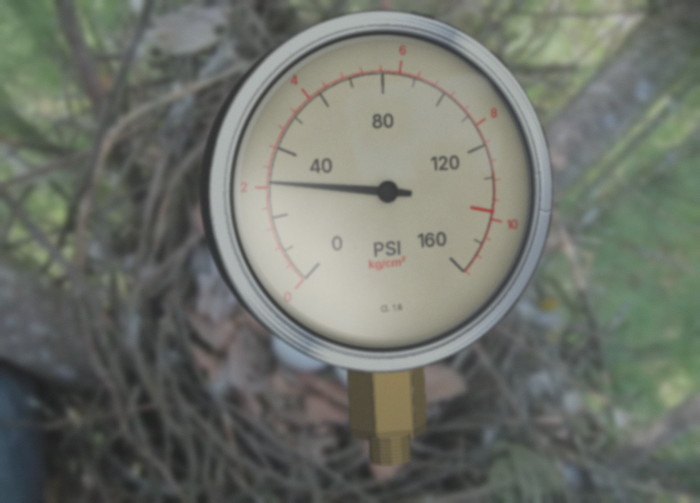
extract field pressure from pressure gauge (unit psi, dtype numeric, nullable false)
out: 30 psi
